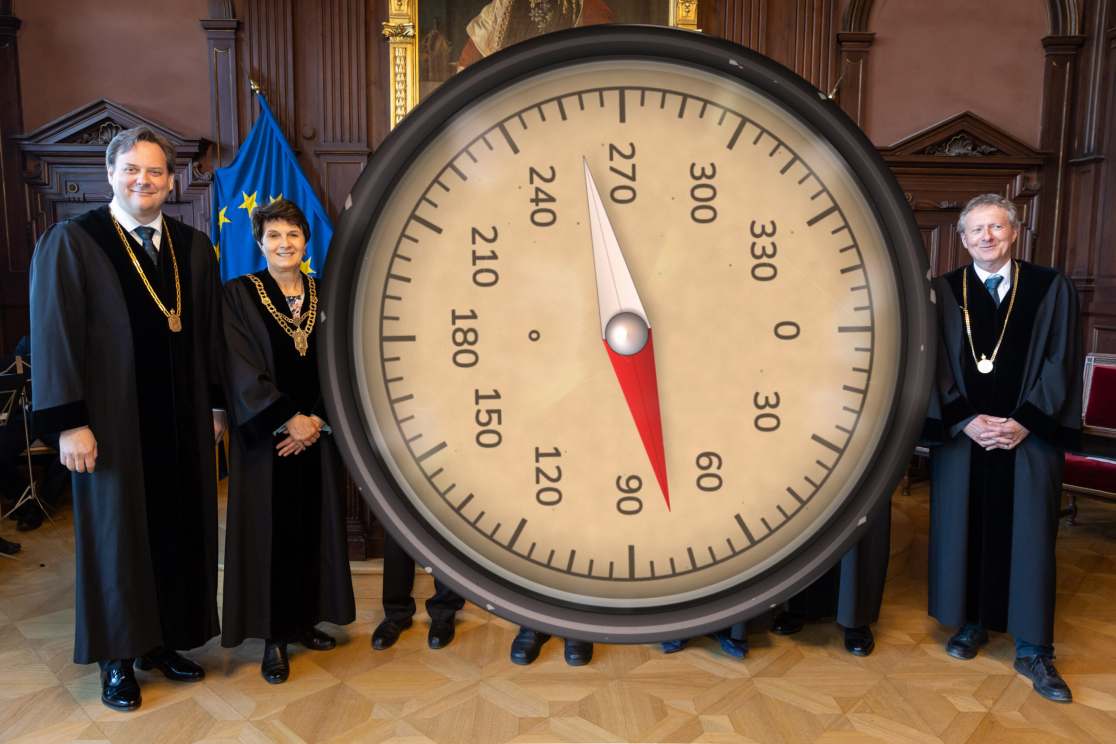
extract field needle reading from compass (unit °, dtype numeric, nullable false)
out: 77.5 °
